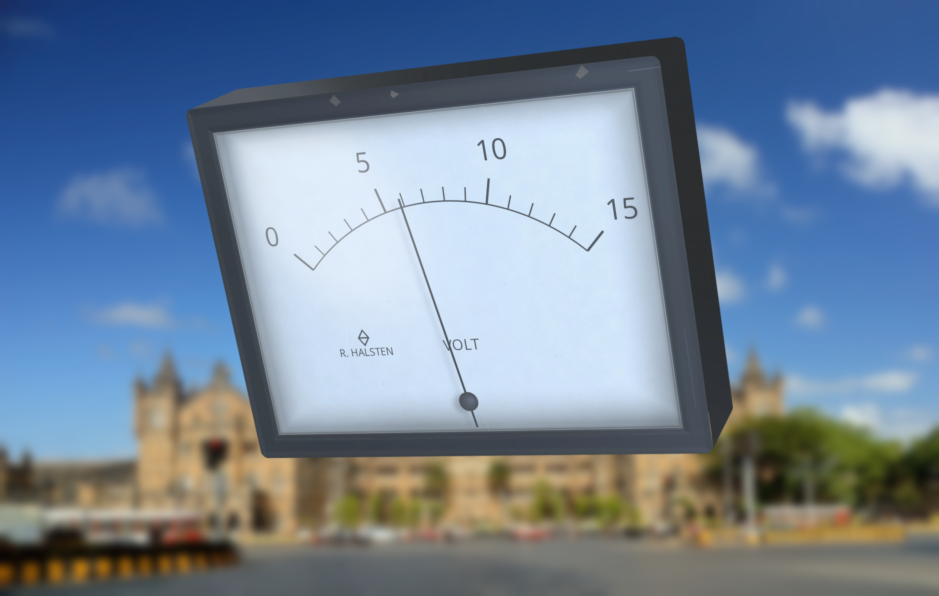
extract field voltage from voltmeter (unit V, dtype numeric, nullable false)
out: 6 V
